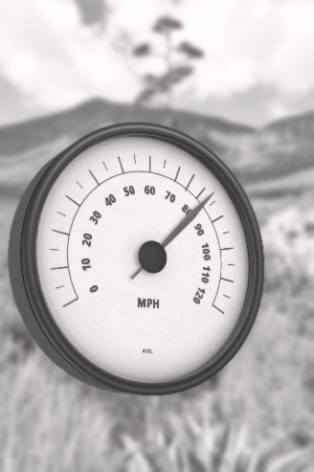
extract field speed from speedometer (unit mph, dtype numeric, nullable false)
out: 82.5 mph
